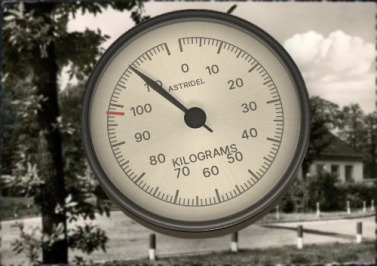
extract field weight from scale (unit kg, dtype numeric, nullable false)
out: 110 kg
